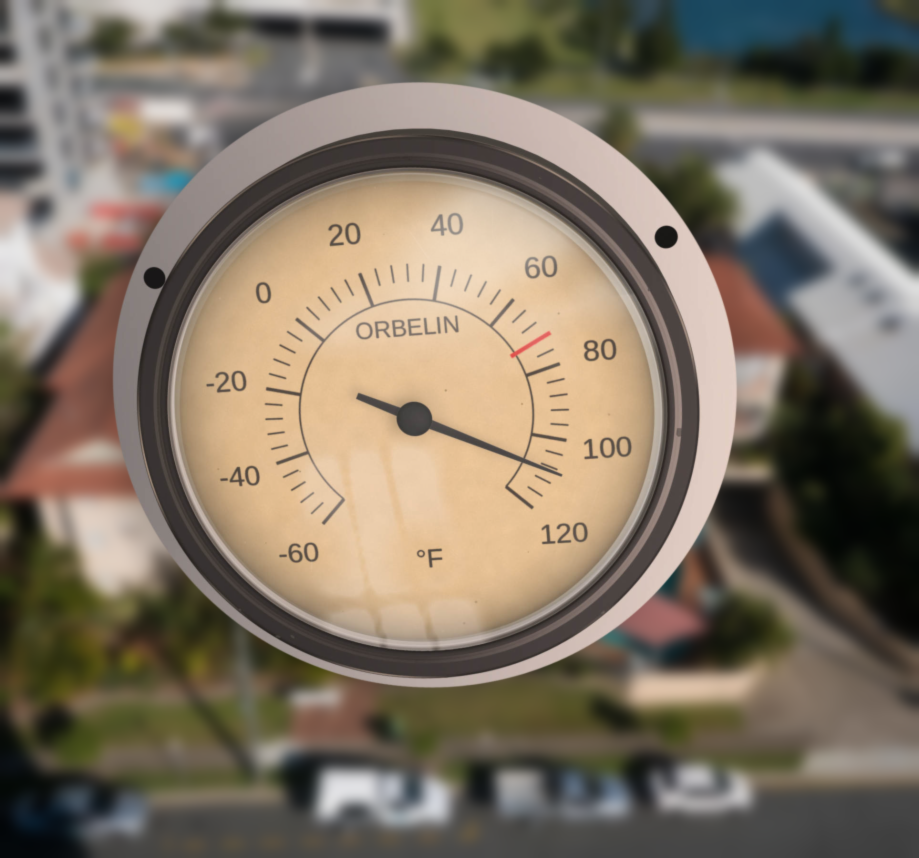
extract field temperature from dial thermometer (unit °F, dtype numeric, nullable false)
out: 108 °F
